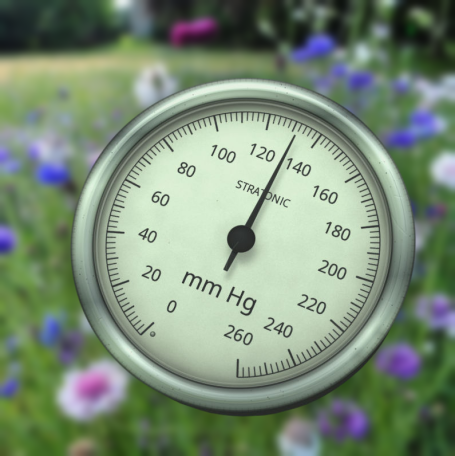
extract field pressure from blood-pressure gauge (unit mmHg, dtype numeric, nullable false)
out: 132 mmHg
